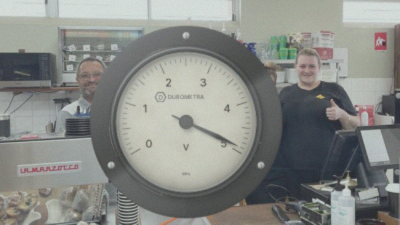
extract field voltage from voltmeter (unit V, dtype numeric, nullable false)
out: 4.9 V
